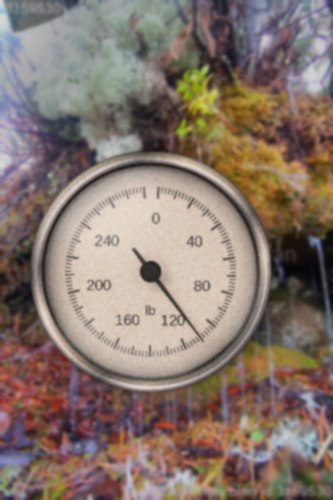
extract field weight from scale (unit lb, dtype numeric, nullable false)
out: 110 lb
